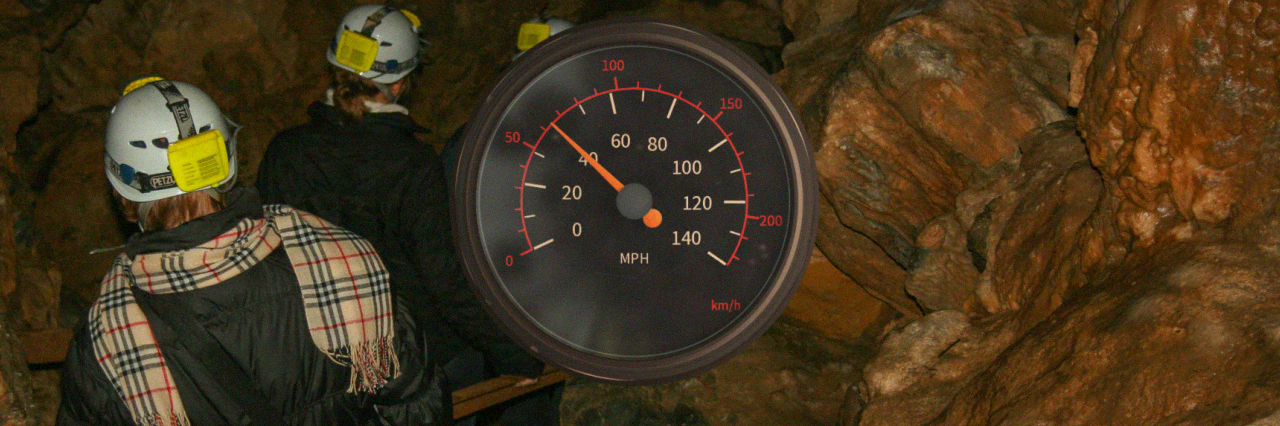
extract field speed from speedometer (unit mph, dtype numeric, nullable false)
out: 40 mph
